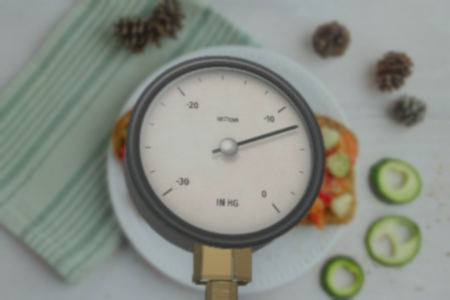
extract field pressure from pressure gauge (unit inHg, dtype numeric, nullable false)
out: -8 inHg
